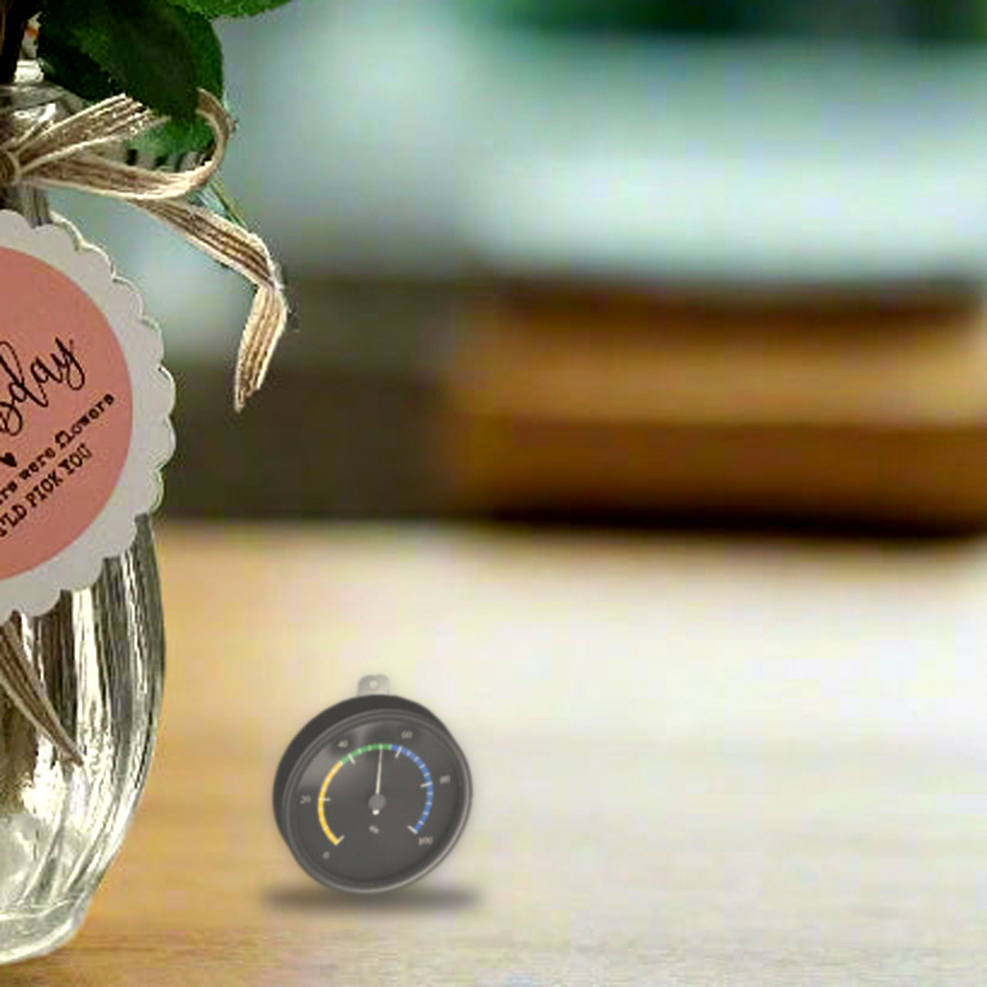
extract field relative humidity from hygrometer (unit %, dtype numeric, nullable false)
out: 52 %
